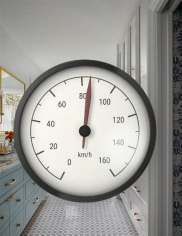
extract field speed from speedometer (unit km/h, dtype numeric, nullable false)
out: 85 km/h
